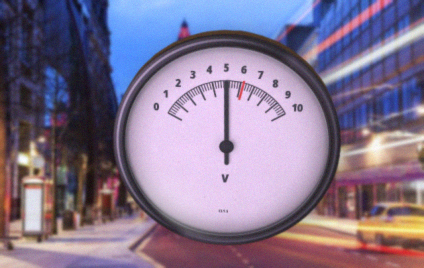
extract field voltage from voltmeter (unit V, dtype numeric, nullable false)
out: 5 V
